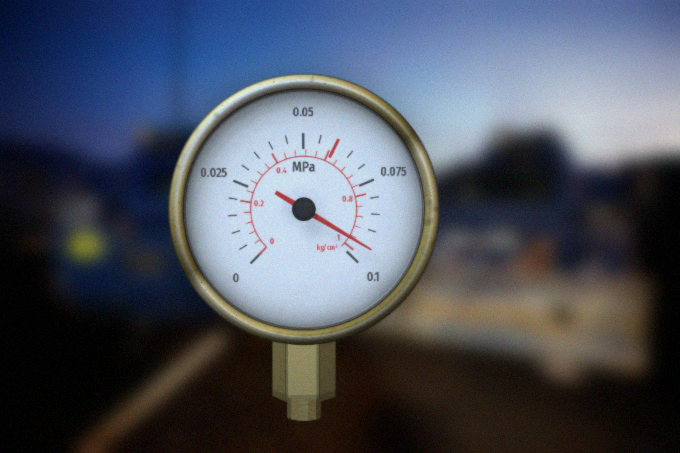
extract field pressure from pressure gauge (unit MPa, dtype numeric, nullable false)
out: 0.095 MPa
